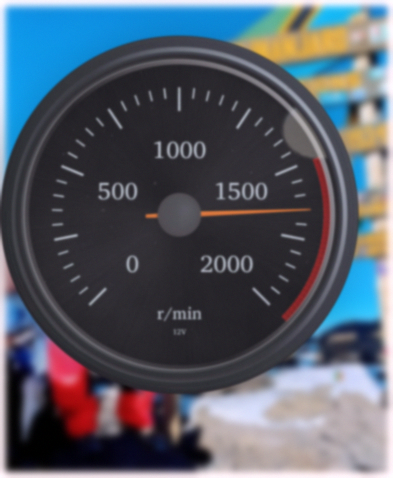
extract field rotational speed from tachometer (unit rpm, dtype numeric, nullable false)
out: 1650 rpm
